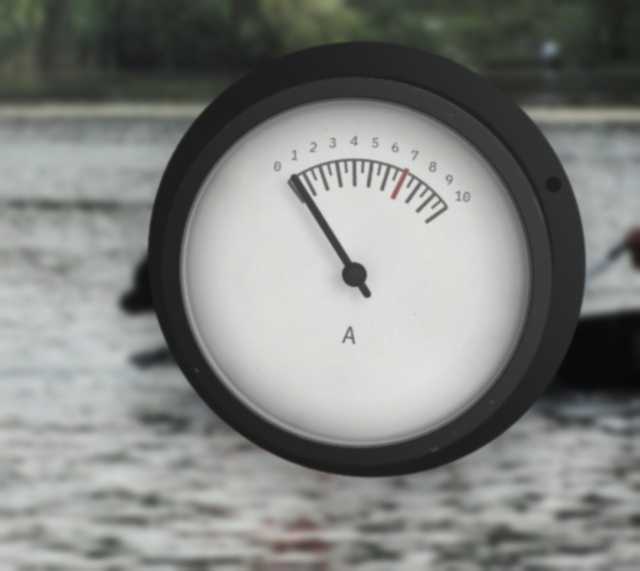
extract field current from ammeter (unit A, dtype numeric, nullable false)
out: 0.5 A
